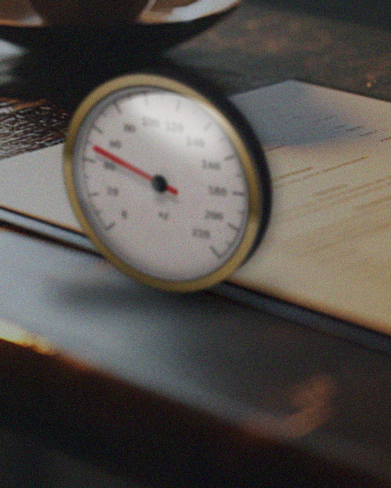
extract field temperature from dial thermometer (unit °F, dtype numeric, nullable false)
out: 50 °F
